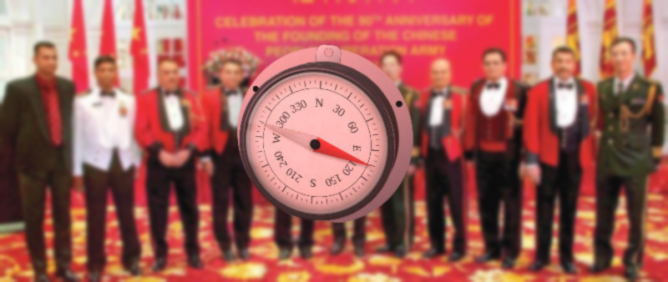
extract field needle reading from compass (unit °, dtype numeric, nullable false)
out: 105 °
